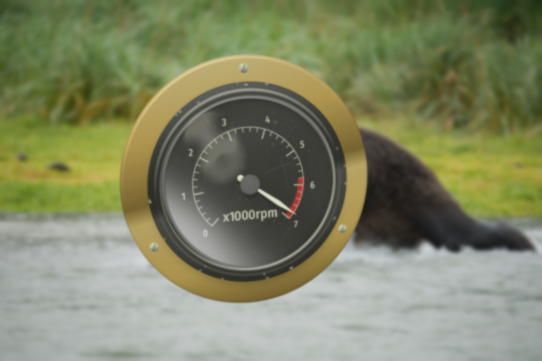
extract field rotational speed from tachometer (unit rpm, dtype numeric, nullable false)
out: 6800 rpm
